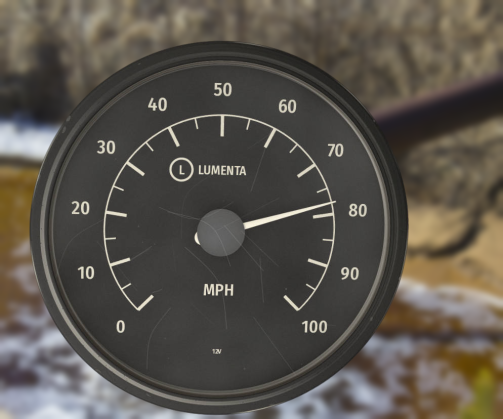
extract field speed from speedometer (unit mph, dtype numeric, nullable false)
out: 77.5 mph
